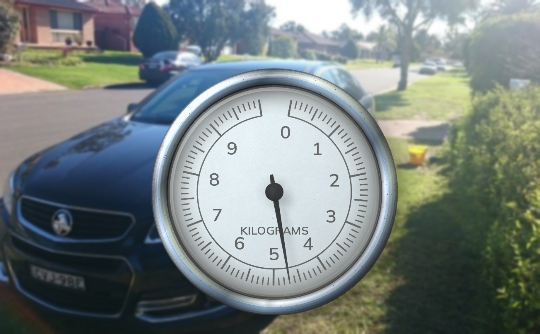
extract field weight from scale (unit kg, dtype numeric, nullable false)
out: 4.7 kg
